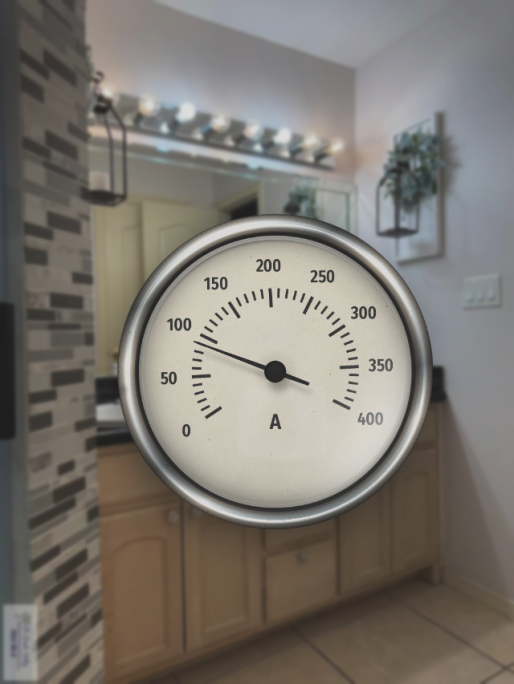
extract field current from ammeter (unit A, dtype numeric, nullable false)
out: 90 A
